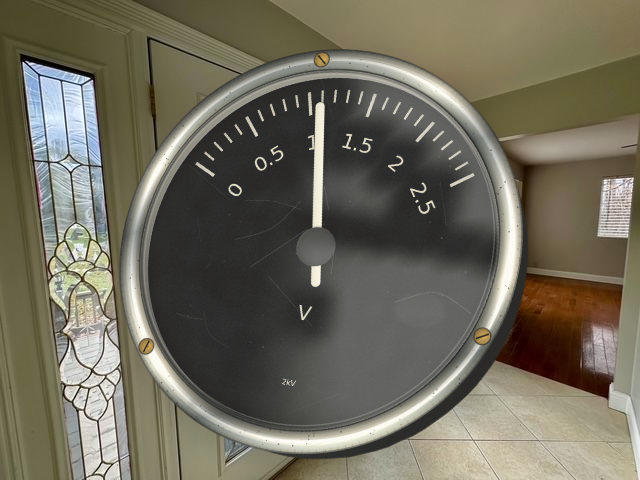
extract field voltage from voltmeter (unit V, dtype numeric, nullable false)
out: 1.1 V
